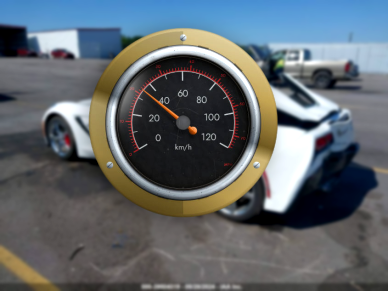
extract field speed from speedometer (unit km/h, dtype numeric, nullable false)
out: 35 km/h
